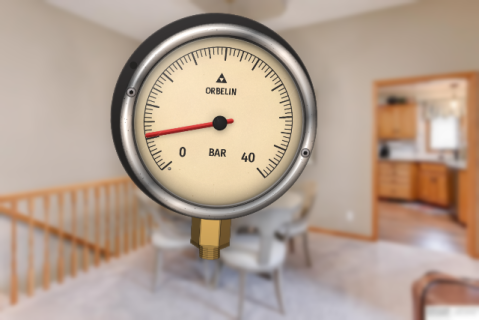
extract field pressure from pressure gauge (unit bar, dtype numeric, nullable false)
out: 4.5 bar
